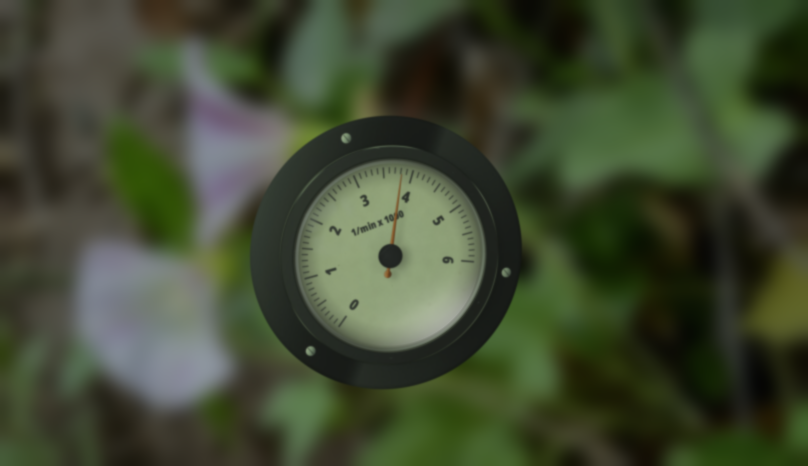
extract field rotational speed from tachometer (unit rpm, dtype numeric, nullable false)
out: 3800 rpm
